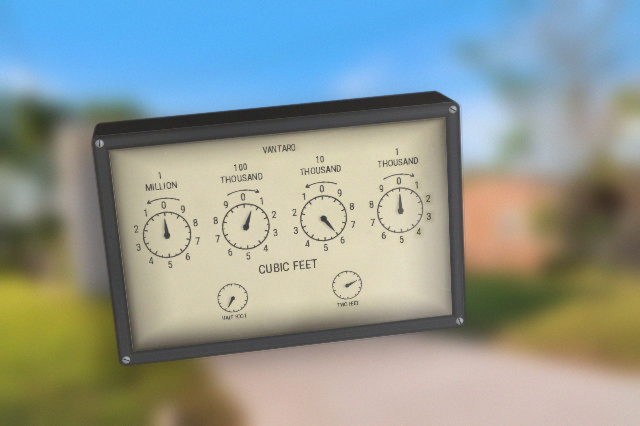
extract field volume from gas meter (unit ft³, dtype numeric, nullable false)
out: 6000 ft³
